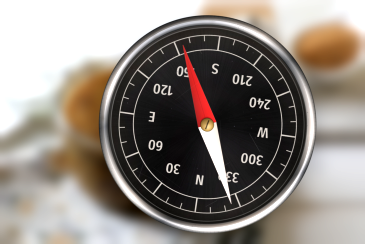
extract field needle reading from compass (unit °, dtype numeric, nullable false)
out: 155 °
